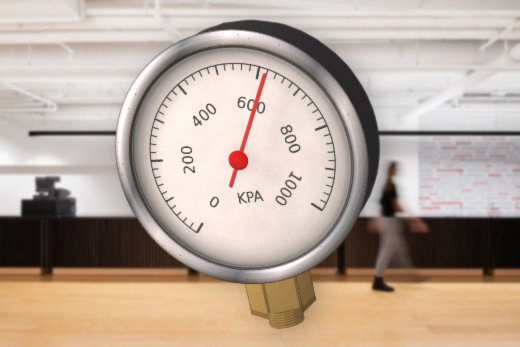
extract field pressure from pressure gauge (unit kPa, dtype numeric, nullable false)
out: 620 kPa
